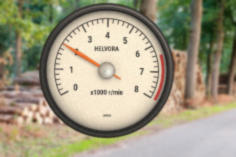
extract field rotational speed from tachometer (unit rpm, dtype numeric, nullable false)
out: 2000 rpm
